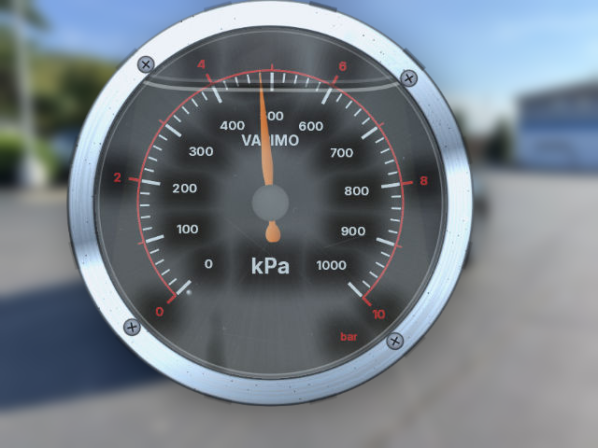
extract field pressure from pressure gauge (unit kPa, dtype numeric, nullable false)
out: 480 kPa
